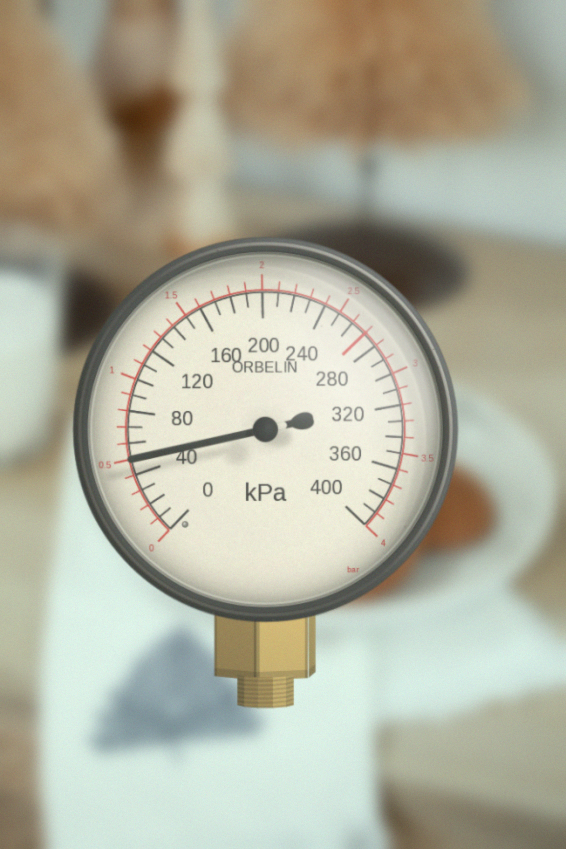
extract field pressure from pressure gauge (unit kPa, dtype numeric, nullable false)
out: 50 kPa
